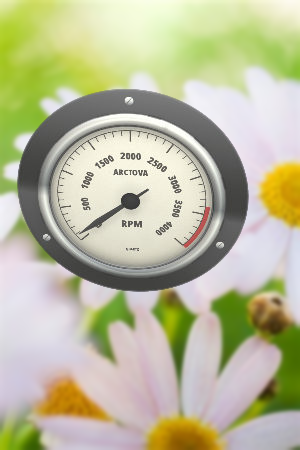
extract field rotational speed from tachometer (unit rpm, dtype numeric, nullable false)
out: 100 rpm
